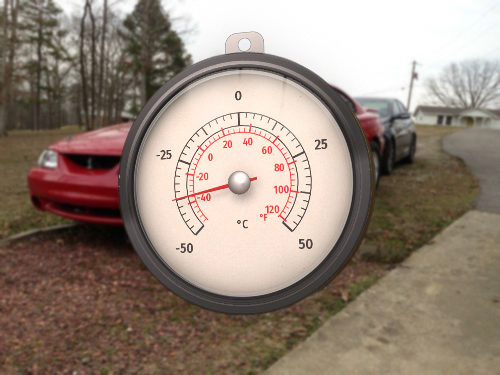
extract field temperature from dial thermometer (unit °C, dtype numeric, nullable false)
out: -37.5 °C
